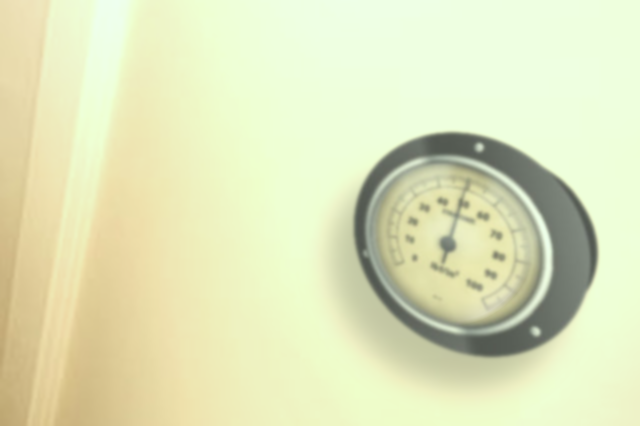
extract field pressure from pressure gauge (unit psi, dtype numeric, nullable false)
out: 50 psi
